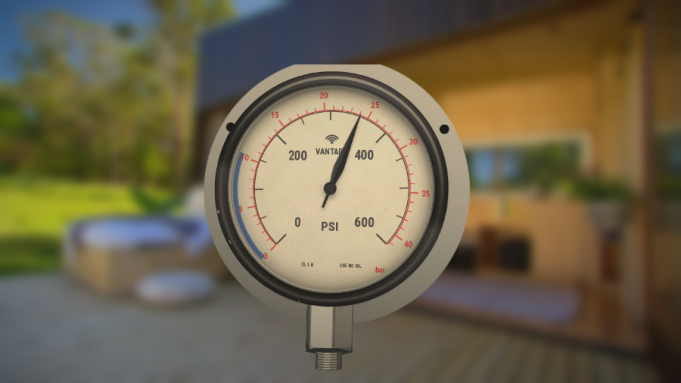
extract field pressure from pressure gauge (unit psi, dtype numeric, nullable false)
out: 350 psi
